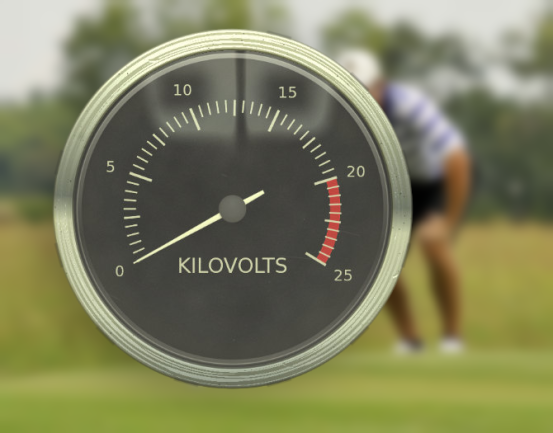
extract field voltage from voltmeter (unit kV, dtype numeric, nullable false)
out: 0 kV
